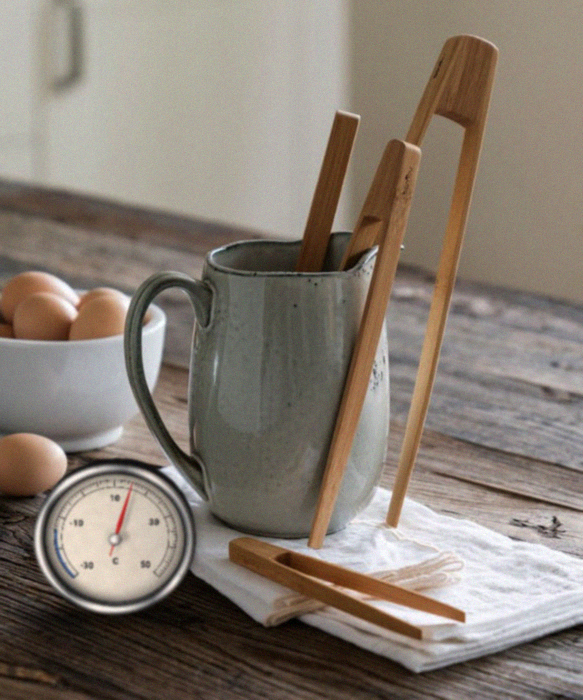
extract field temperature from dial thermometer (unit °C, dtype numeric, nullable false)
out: 15 °C
